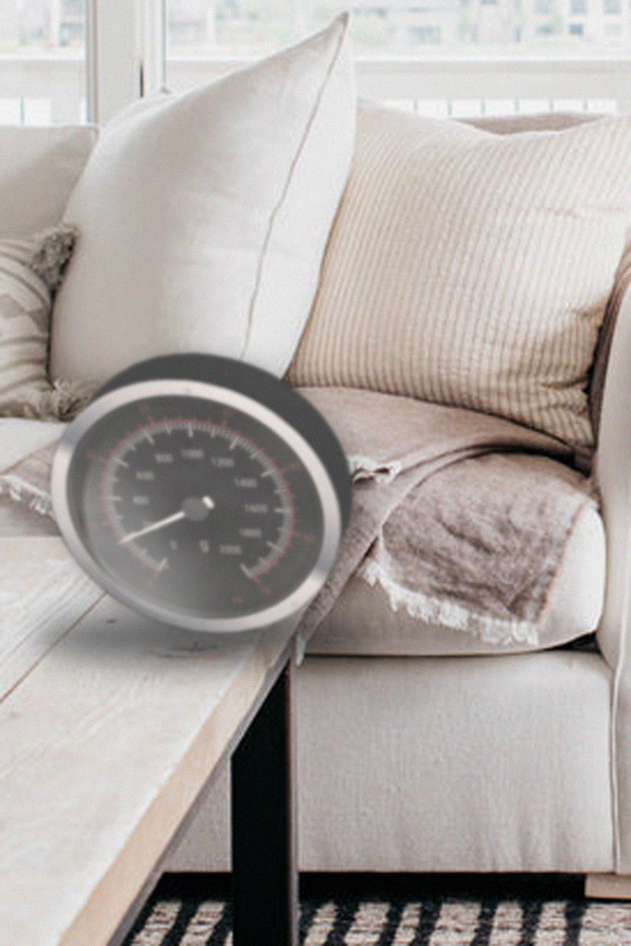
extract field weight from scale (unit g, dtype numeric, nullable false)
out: 200 g
